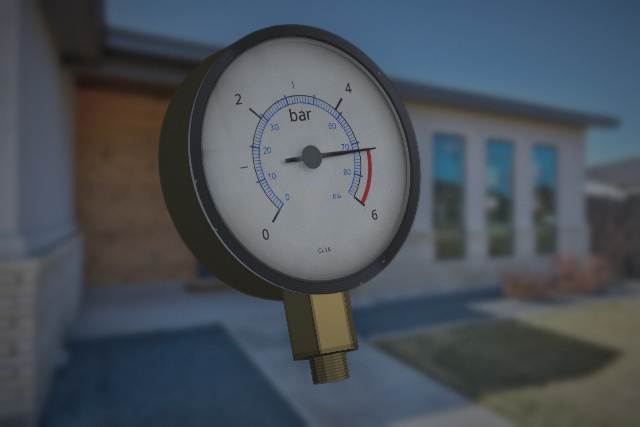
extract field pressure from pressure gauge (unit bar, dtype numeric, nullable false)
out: 5 bar
